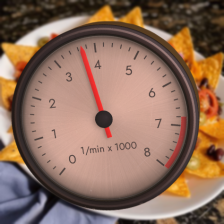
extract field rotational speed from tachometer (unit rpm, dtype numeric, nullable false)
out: 3700 rpm
